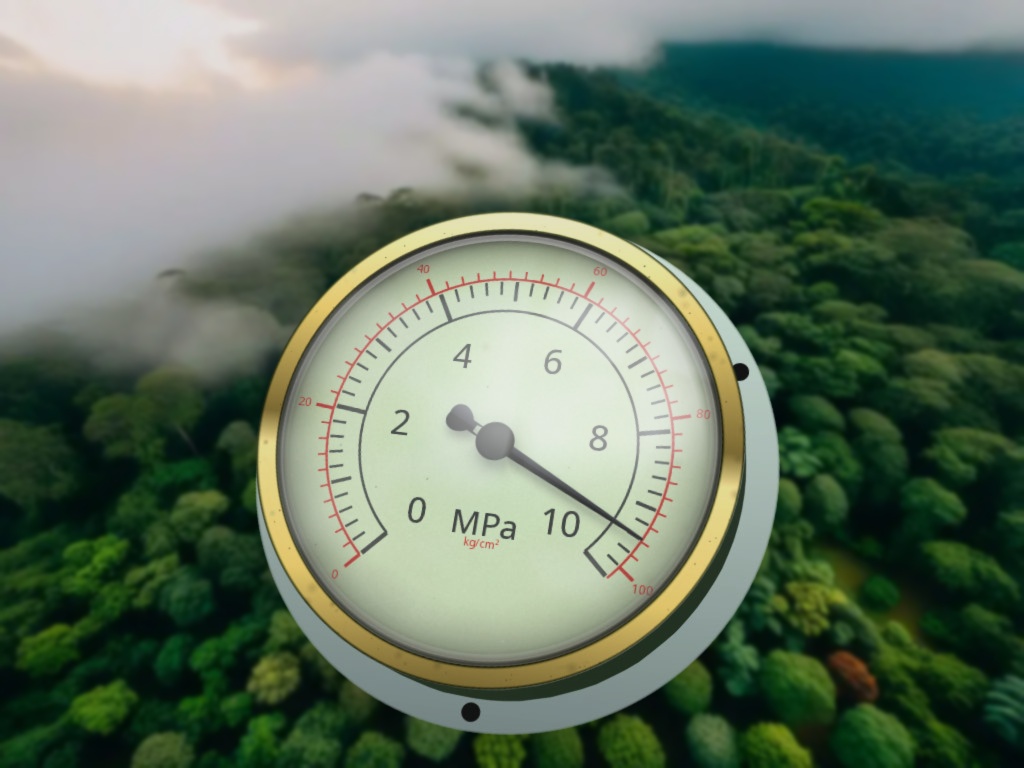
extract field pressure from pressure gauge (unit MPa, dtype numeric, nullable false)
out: 9.4 MPa
